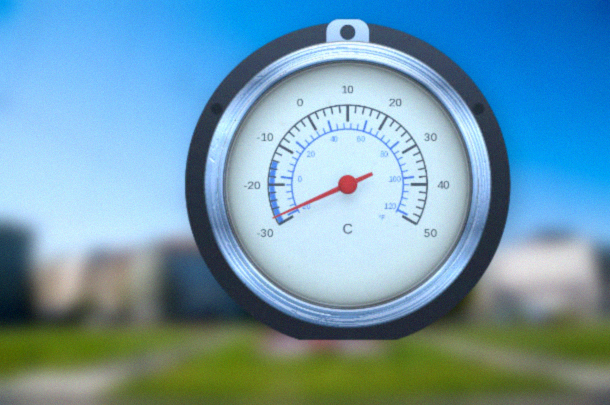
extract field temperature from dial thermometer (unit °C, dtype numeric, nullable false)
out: -28 °C
